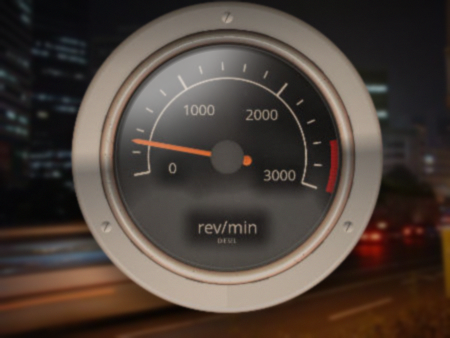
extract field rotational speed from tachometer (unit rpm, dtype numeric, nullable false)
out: 300 rpm
